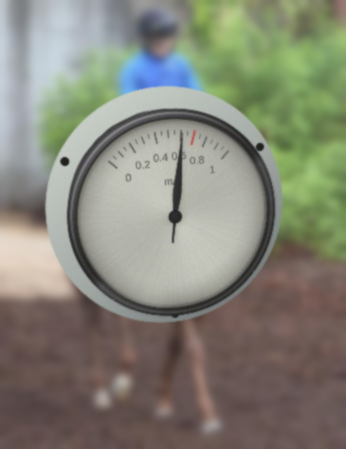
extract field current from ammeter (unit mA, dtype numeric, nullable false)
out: 0.6 mA
